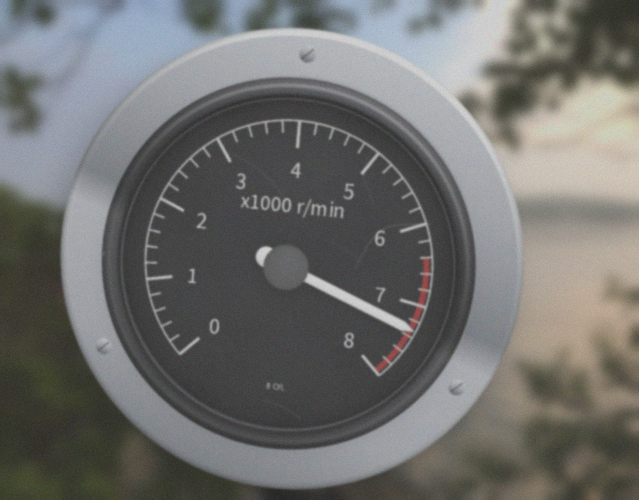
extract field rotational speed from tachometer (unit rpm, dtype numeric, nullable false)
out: 7300 rpm
